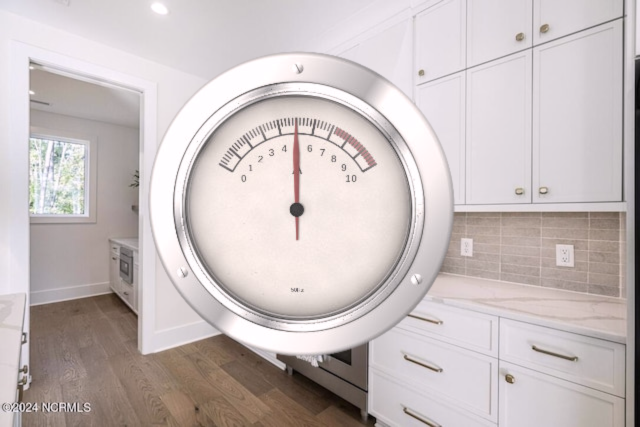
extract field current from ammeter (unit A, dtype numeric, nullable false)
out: 5 A
